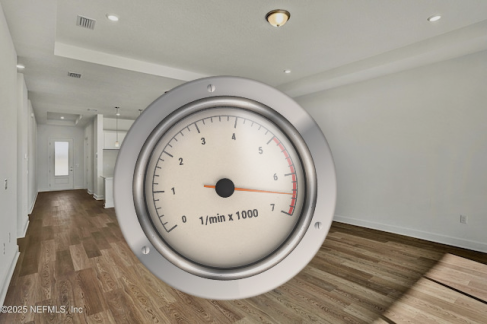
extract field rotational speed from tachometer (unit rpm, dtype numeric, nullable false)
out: 6500 rpm
